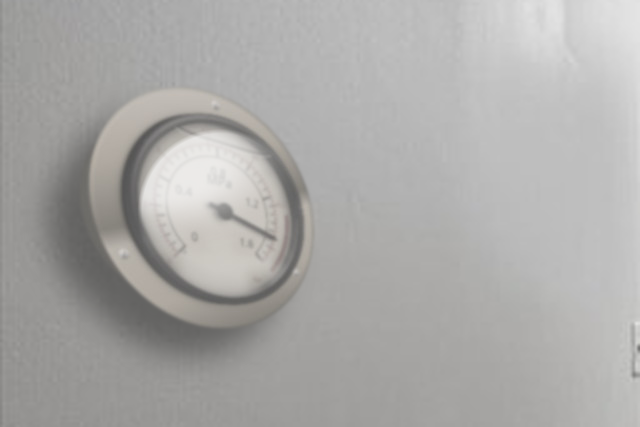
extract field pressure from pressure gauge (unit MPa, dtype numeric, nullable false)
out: 1.45 MPa
